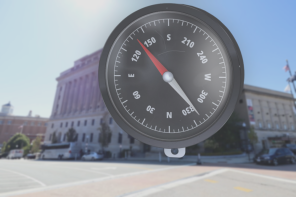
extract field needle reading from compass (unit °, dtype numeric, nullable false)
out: 140 °
